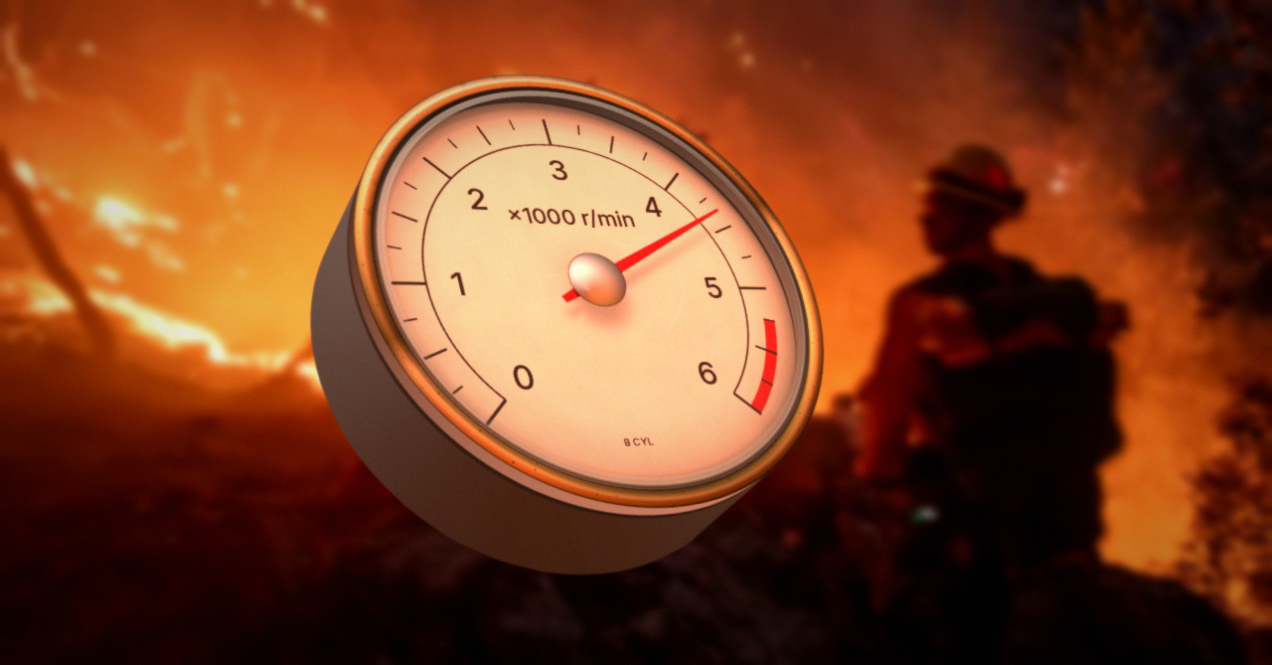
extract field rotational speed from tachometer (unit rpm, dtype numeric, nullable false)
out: 4375 rpm
